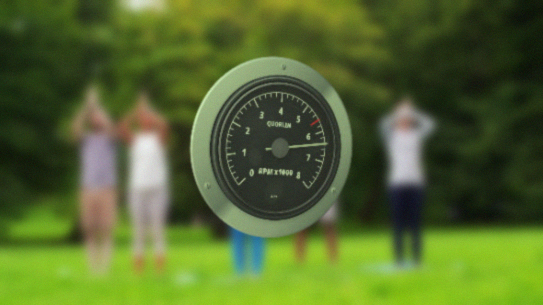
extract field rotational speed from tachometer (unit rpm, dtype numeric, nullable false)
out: 6400 rpm
